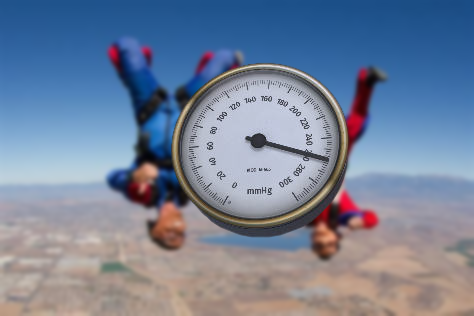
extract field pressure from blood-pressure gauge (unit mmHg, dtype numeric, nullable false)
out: 260 mmHg
